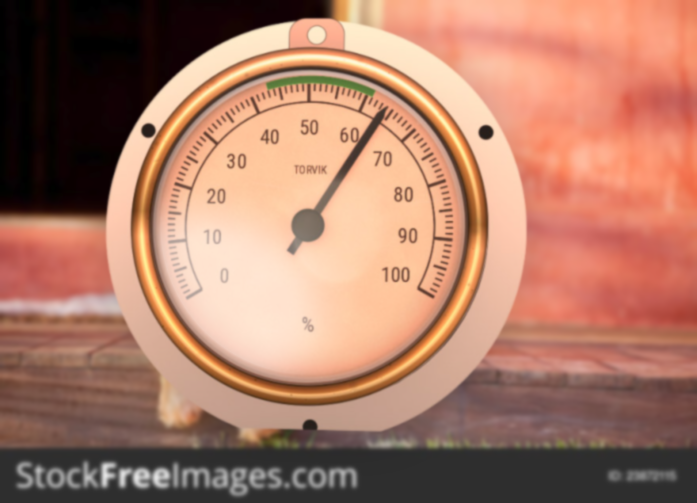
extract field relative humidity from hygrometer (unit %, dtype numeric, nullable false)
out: 64 %
